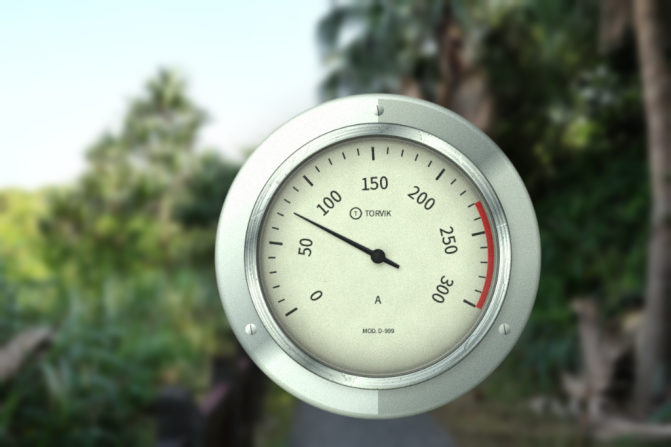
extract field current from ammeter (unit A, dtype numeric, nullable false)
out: 75 A
